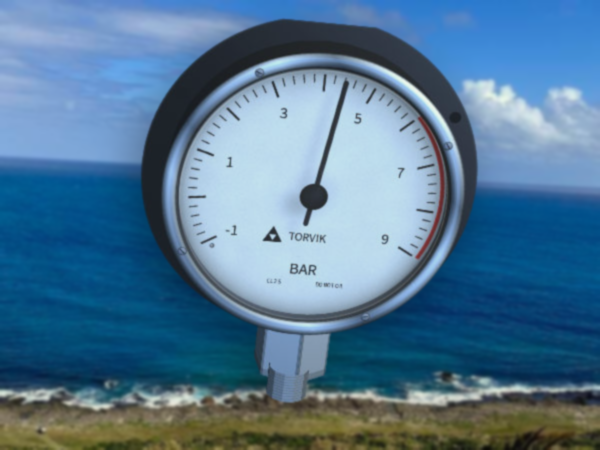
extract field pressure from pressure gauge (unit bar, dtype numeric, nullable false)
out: 4.4 bar
